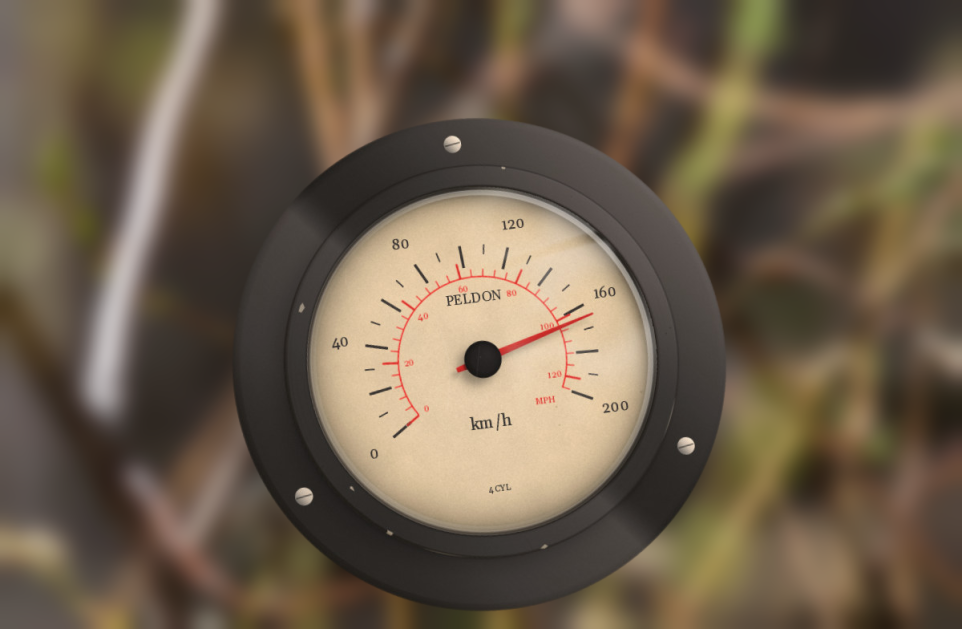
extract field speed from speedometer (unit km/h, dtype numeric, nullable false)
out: 165 km/h
